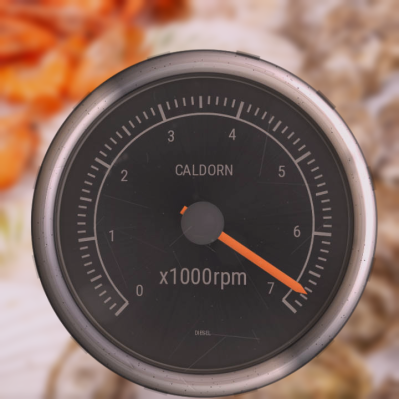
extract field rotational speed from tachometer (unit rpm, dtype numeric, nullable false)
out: 6750 rpm
